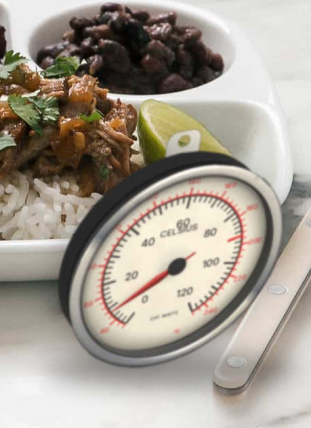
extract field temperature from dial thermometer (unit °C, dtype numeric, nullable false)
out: 10 °C
